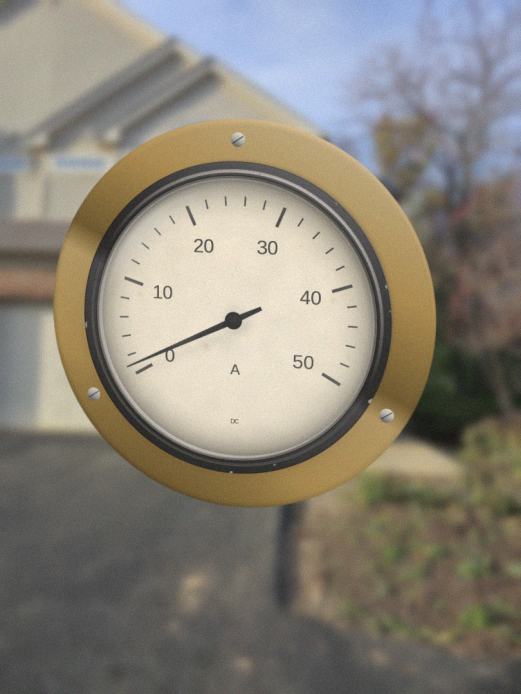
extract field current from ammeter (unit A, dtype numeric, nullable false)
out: 1 A
